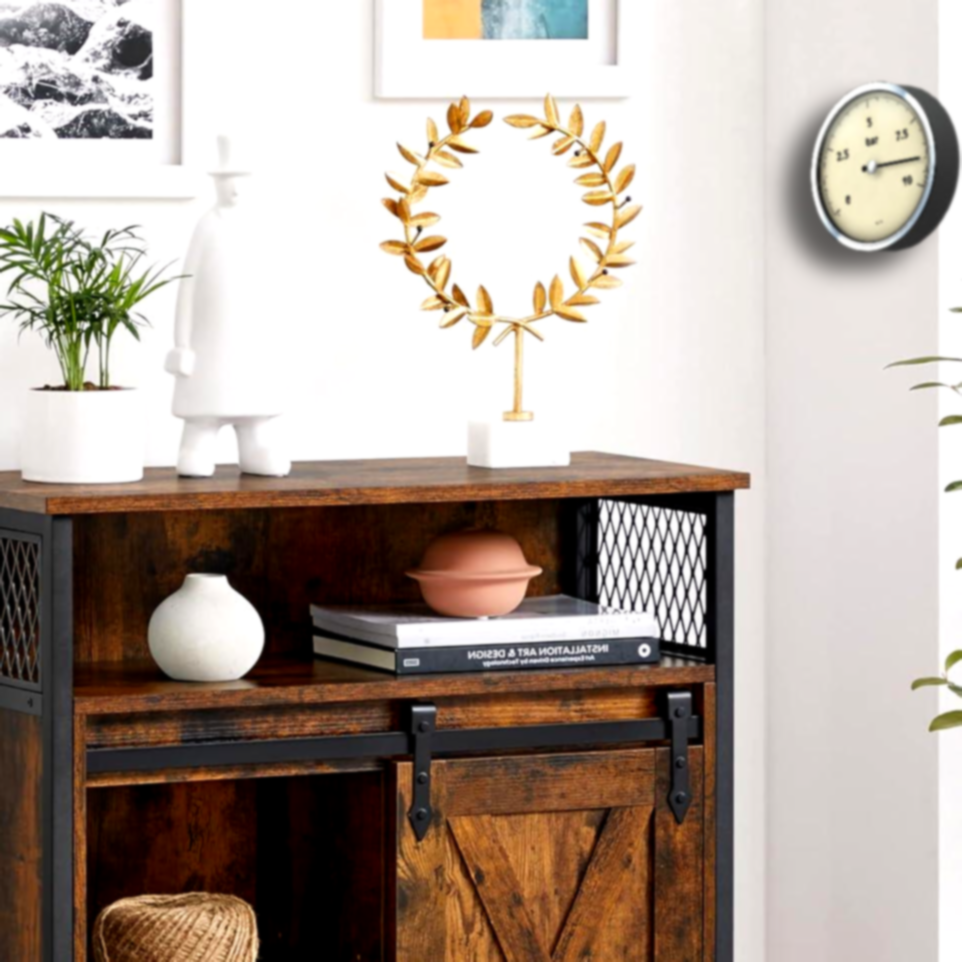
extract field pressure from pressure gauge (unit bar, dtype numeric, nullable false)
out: 9 bar
